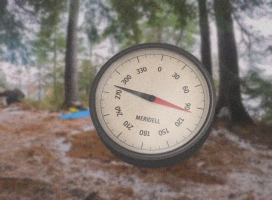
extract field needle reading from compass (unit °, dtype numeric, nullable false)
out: 100 °
